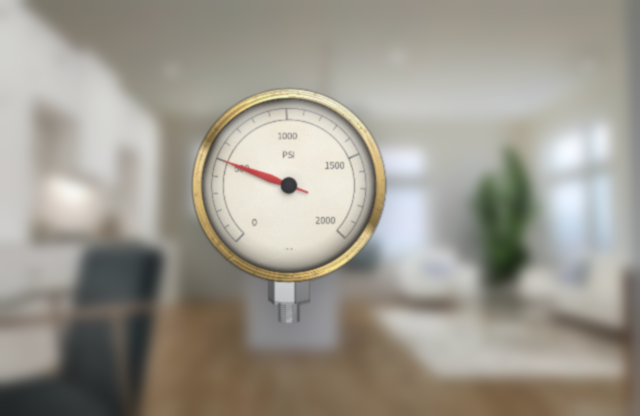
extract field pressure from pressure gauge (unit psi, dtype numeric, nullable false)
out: 500 psi
